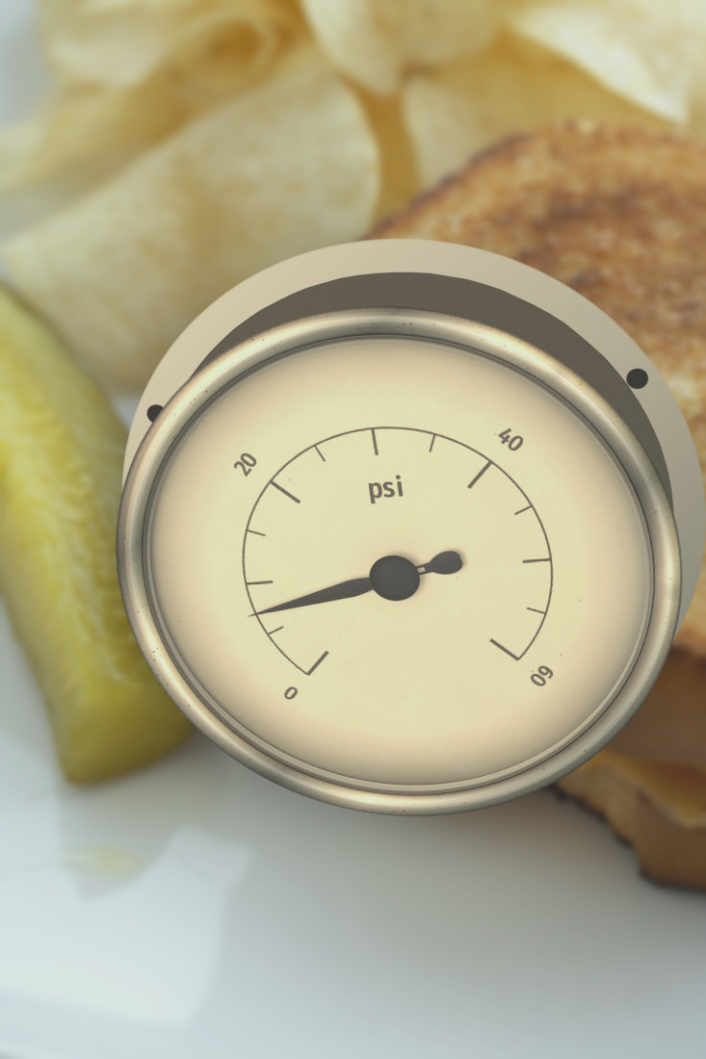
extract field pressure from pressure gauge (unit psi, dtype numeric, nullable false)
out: 7.5 psi
